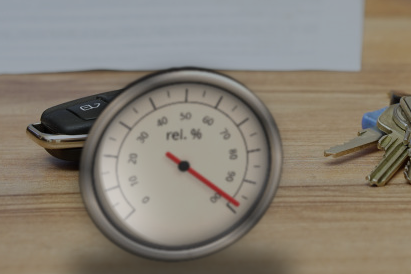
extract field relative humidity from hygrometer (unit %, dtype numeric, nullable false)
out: 97.5 %
